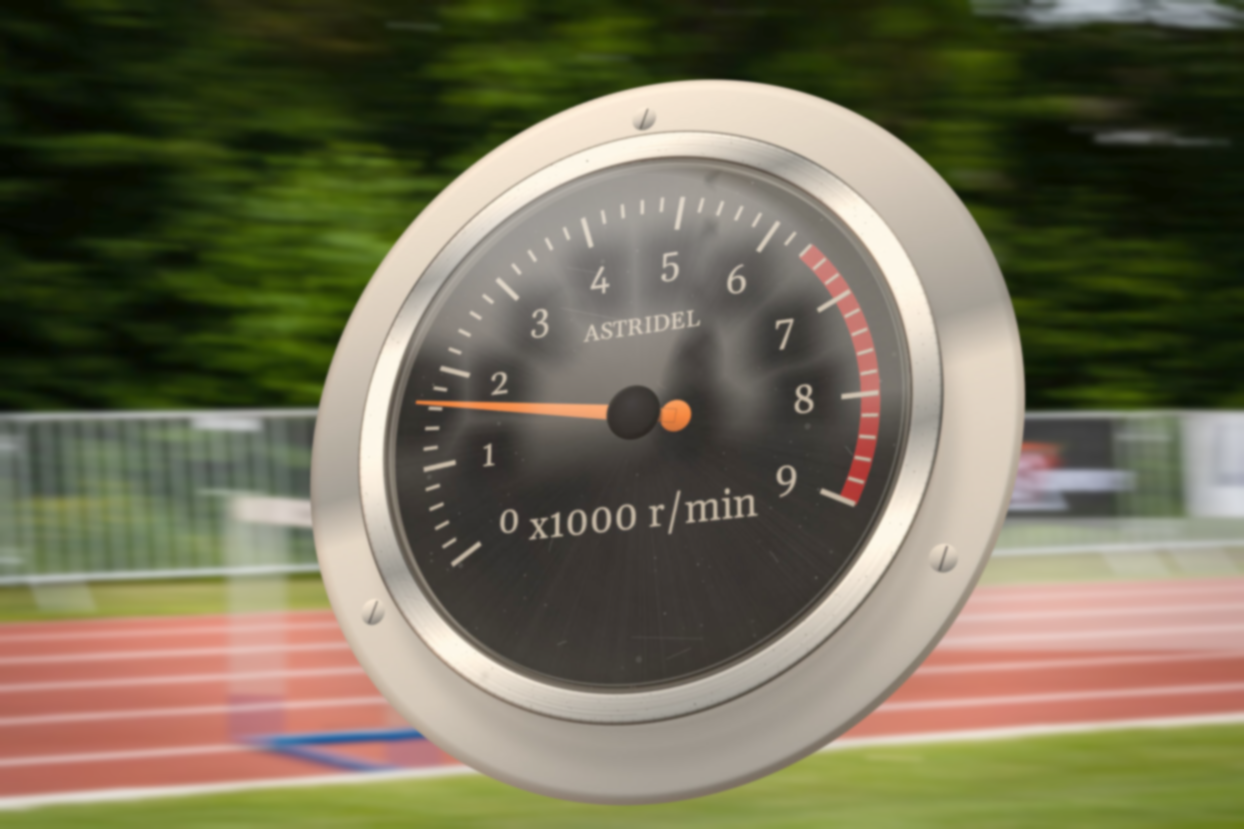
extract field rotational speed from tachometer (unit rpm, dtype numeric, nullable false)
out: 1600 rpm
